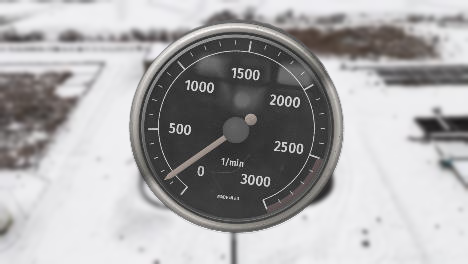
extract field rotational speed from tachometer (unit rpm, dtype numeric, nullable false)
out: 150 rpm
